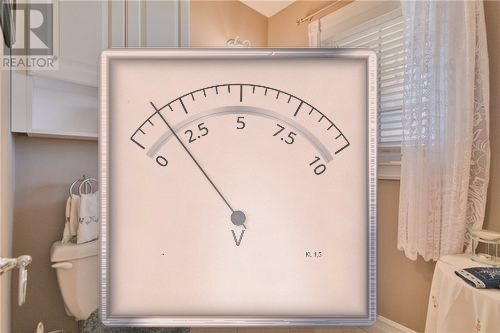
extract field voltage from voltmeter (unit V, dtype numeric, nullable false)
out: 1.5 V
